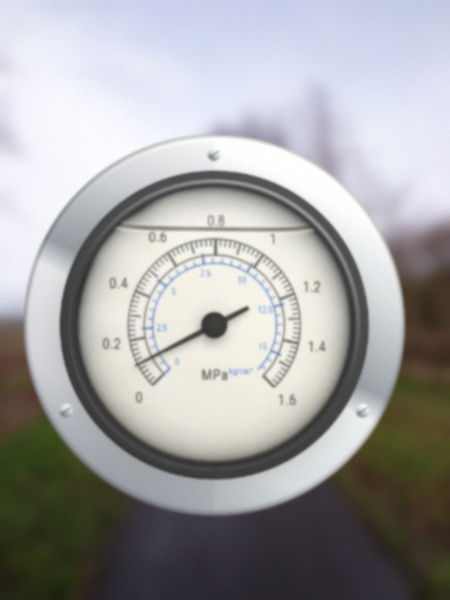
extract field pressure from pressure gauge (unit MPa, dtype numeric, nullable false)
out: 0.1 MPa
